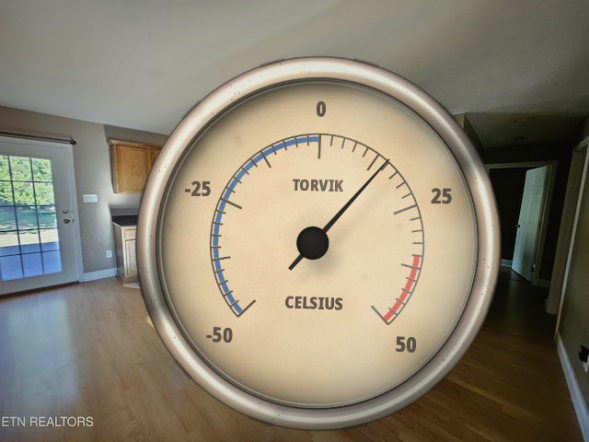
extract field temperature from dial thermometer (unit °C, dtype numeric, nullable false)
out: 15 °C
